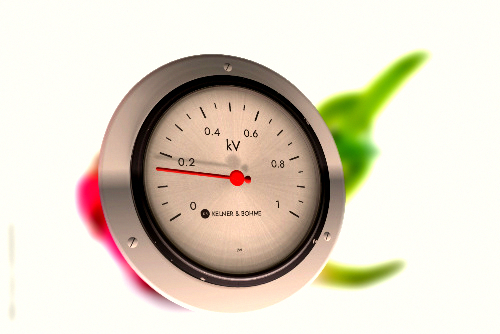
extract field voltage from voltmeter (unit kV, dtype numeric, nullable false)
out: 0.15 kV
